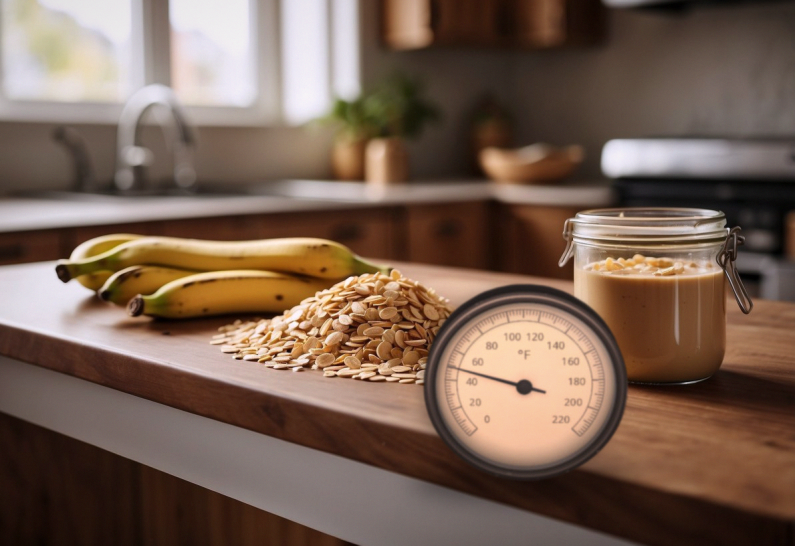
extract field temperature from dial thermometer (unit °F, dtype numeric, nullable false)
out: 50 °F
